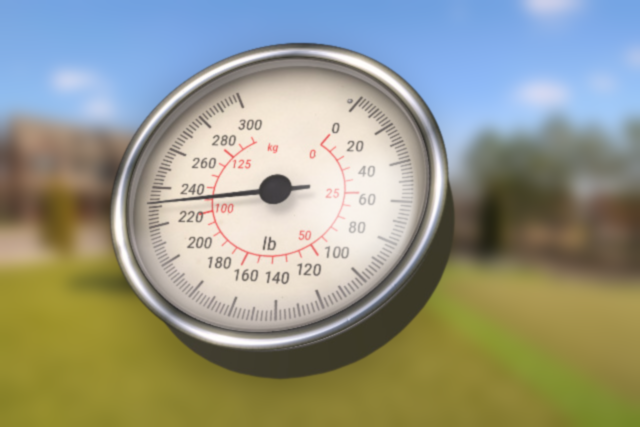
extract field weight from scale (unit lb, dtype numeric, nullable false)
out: 230 lb
